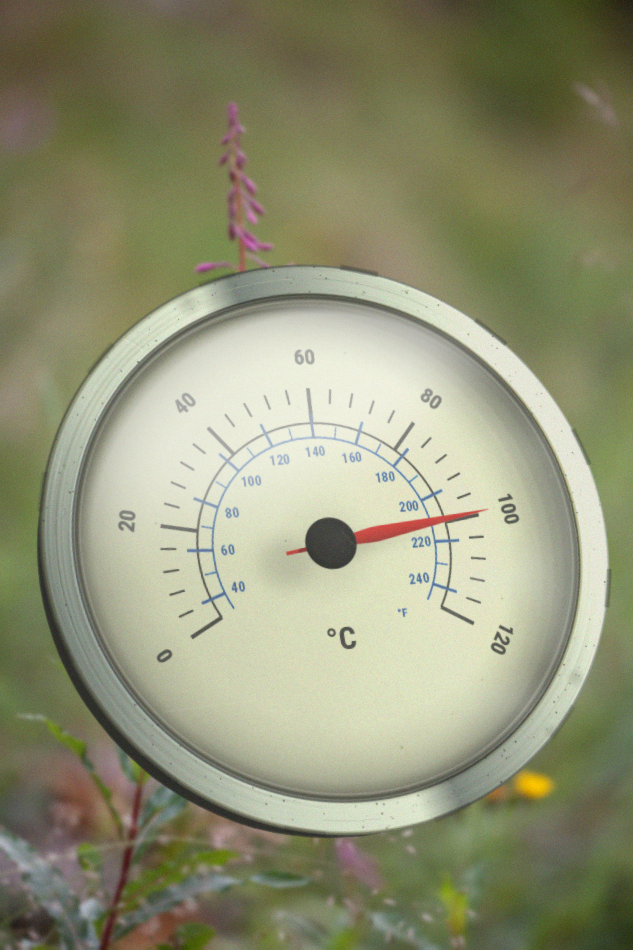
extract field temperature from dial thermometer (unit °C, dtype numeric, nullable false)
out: 100 °C
